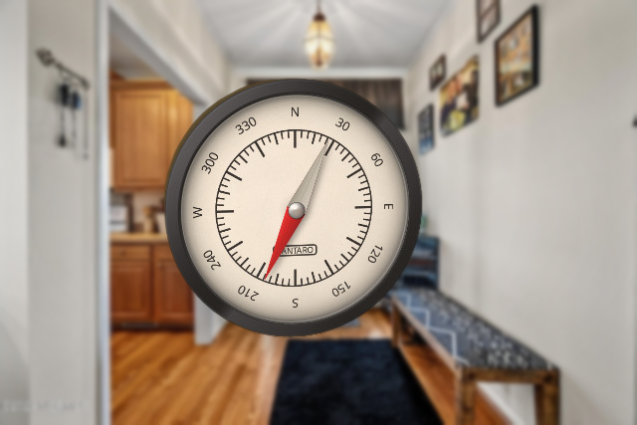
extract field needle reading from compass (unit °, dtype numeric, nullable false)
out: 205 °
